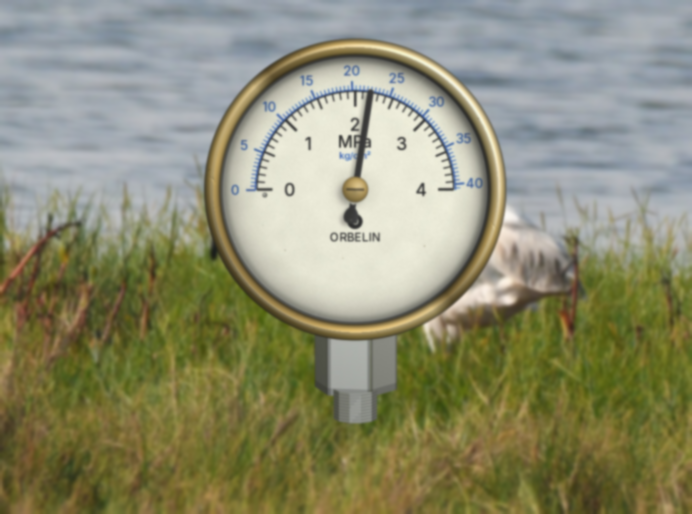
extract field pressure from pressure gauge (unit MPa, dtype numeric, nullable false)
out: 2.2 MPa
